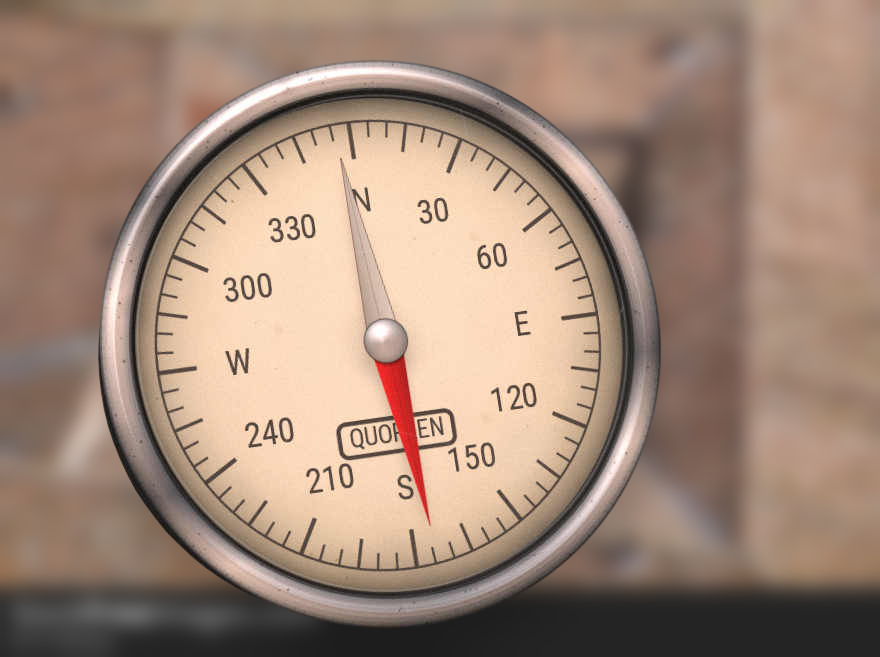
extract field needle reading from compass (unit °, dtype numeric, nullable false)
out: 175 °
